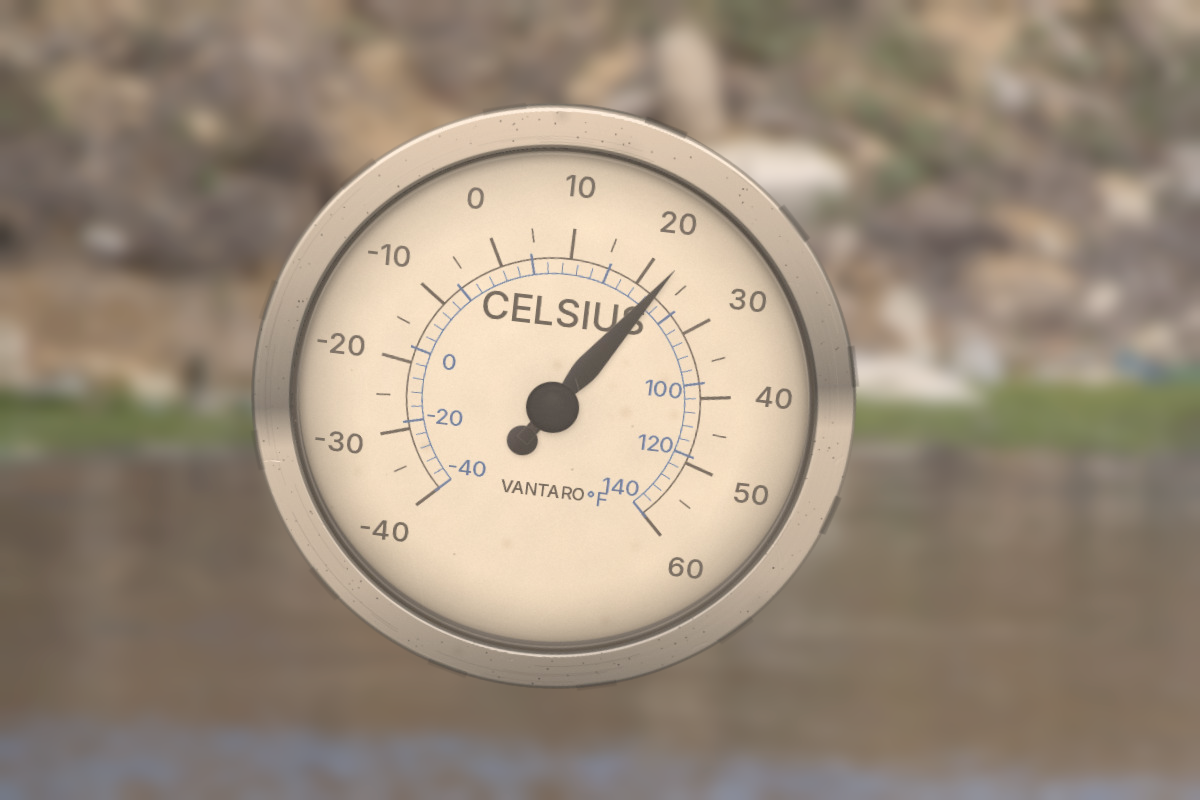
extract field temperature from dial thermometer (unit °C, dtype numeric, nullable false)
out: 22.5 °C
